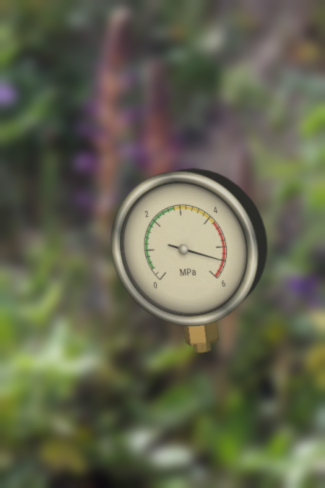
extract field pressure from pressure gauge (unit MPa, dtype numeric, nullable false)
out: 5.4 MPa
